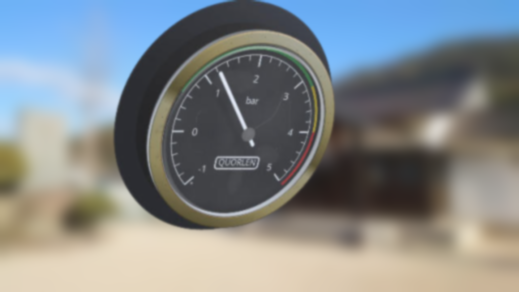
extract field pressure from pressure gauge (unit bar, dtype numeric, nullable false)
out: 1.2 bar
